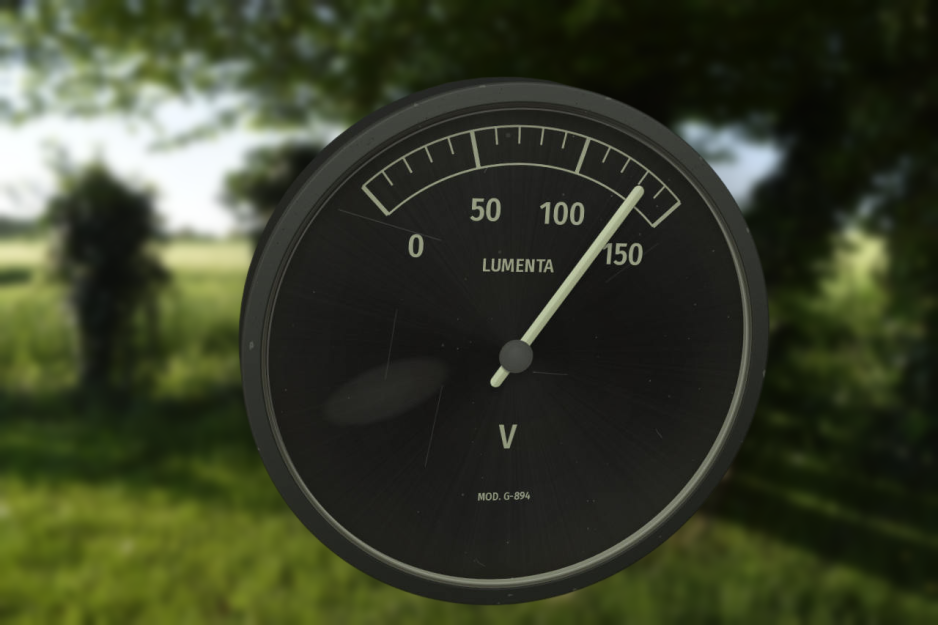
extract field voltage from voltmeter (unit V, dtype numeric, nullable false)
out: 130 V
